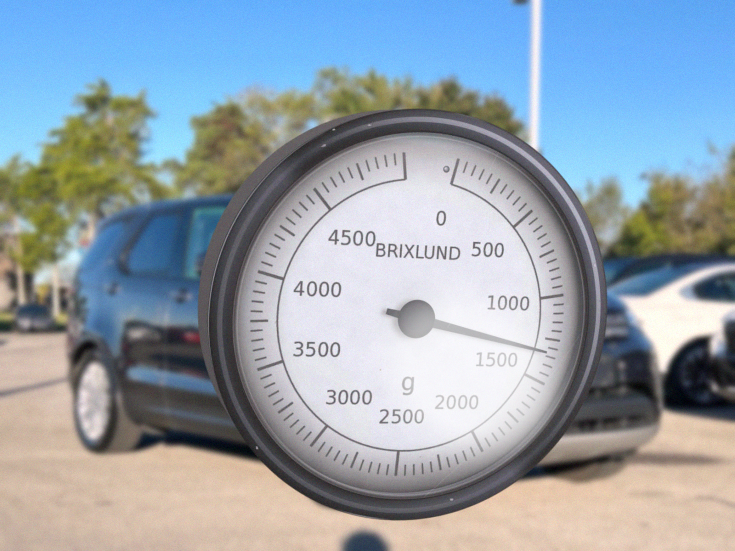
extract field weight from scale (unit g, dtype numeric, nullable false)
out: 1325 g
